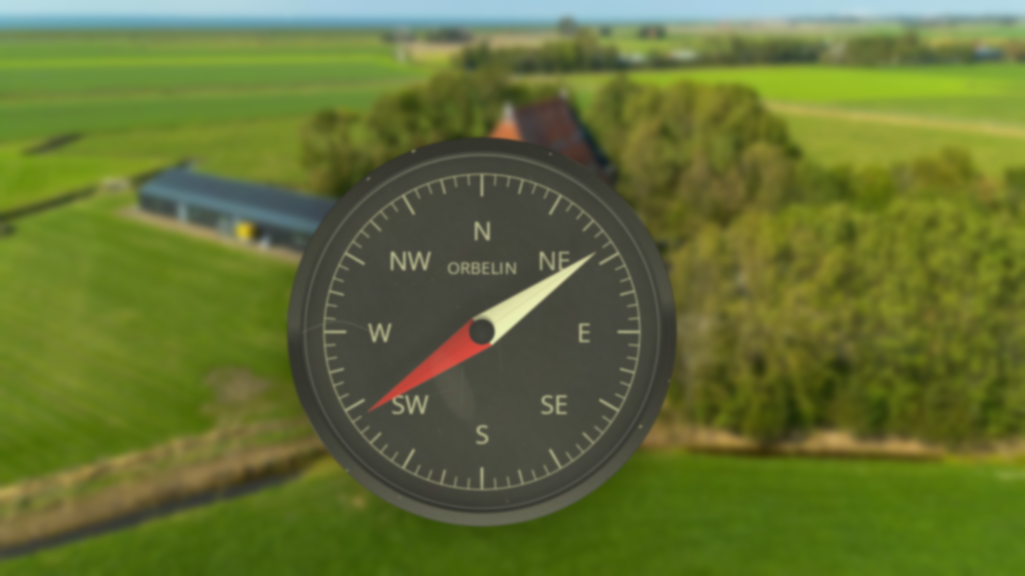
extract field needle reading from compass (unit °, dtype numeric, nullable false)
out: 235 °
